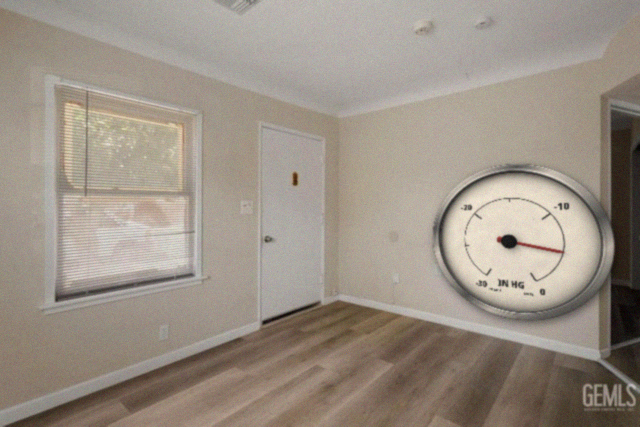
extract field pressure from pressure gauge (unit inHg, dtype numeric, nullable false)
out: -5 inHg
